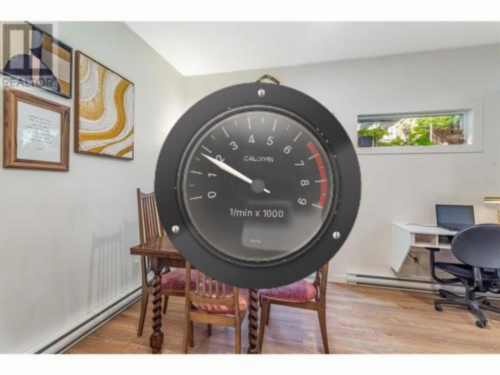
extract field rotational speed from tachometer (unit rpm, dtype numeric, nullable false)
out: 1750 rpm
